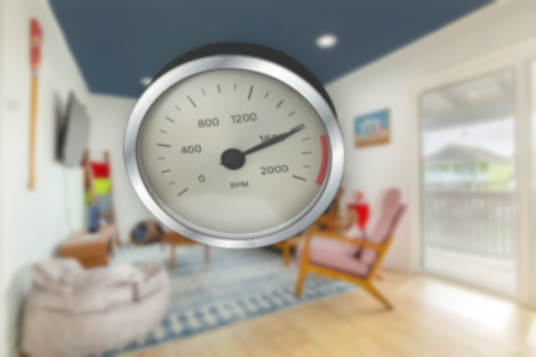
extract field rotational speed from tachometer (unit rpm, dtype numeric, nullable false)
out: 1600 rpm
